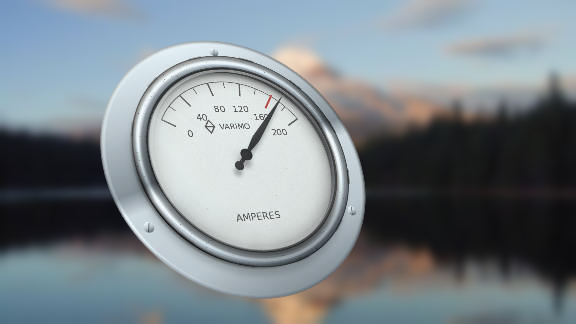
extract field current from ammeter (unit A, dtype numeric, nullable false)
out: 170 A
